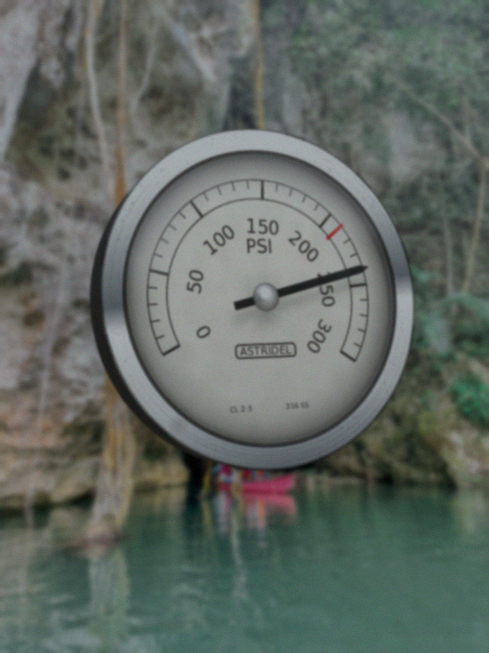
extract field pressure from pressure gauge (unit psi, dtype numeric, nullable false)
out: 240 psi
